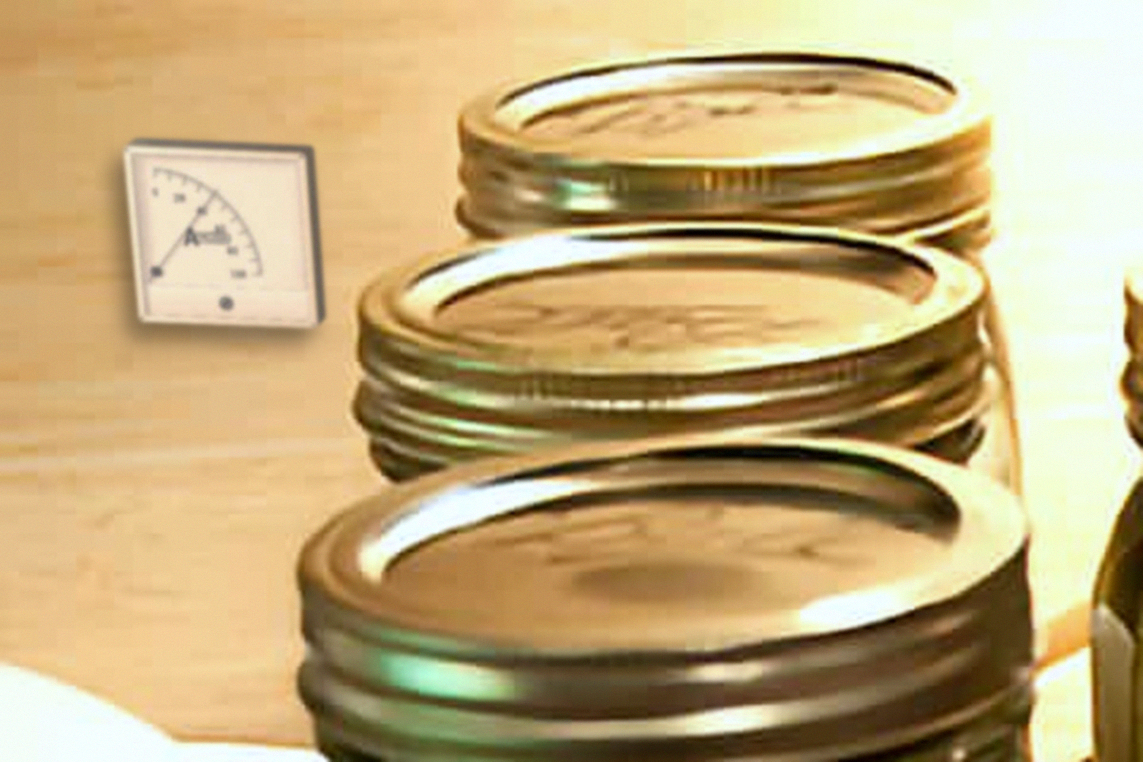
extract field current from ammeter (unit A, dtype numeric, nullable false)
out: 40 A
